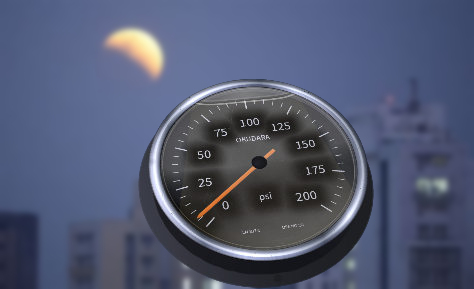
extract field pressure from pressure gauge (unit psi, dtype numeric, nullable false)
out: 5 psi
